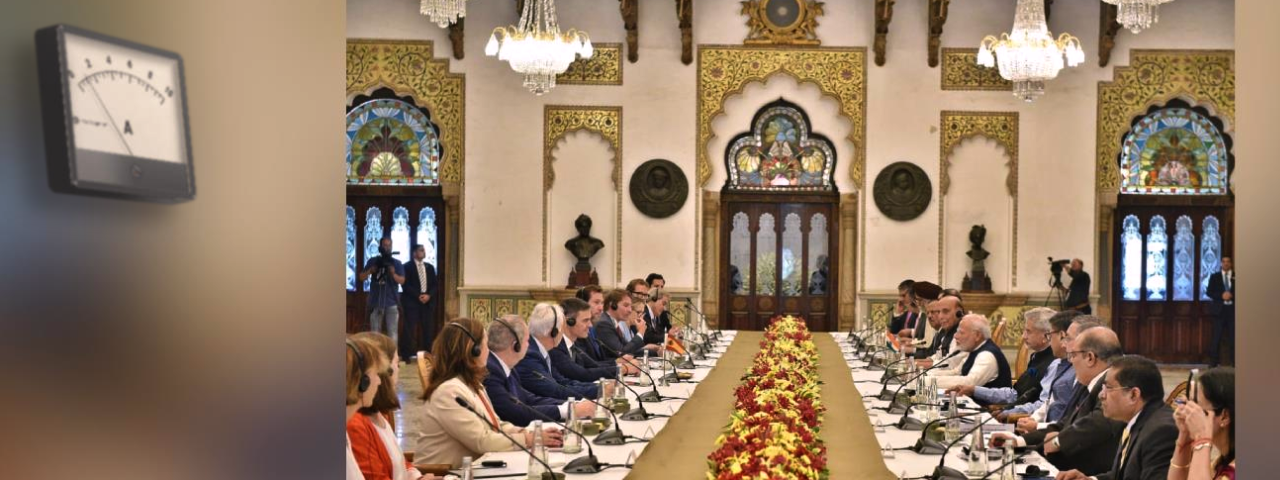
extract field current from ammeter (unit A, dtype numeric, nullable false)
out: 1 A
